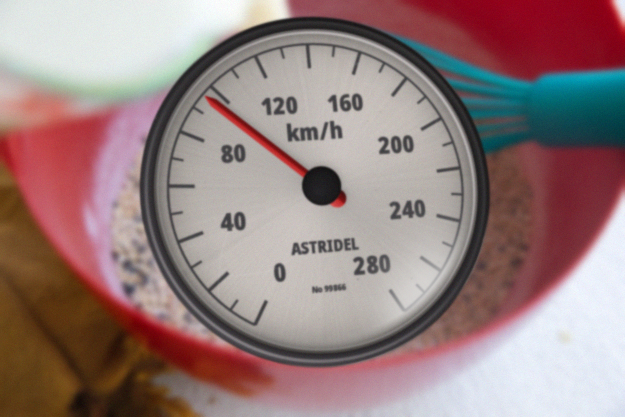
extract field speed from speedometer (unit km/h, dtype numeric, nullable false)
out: 95 km/h
